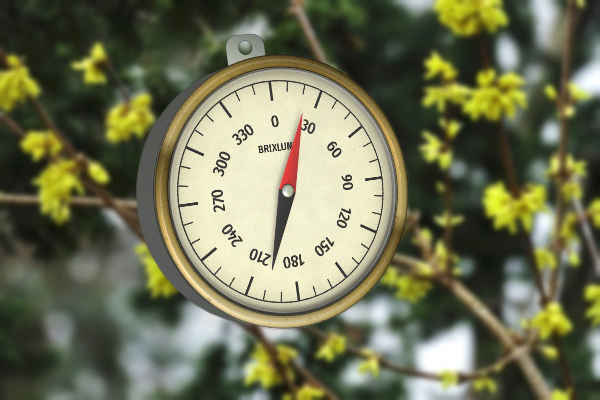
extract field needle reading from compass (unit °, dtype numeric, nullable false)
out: 20 °
